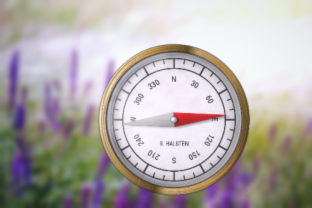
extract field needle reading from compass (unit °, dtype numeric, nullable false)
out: 85 °
